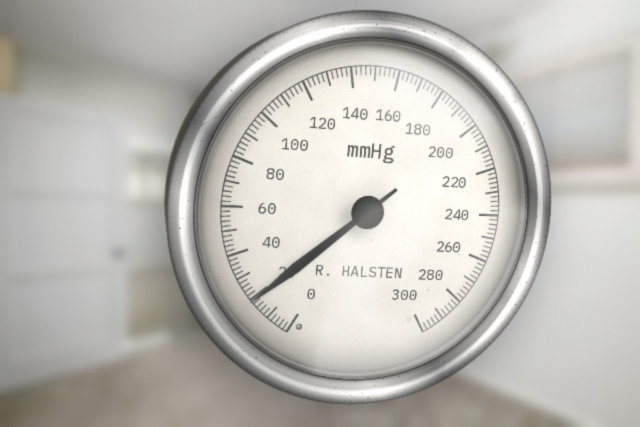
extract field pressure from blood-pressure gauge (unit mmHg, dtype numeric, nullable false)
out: 20 mmHg
